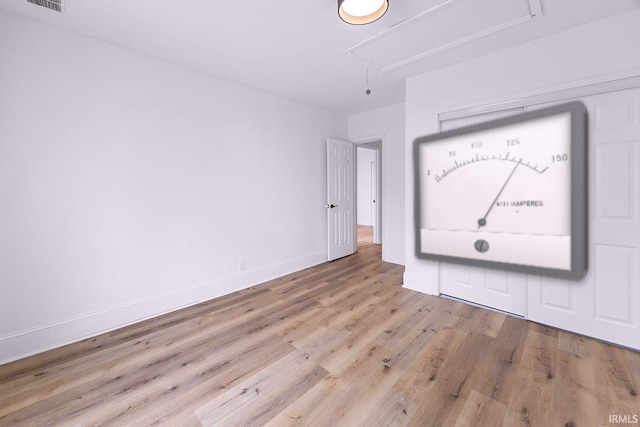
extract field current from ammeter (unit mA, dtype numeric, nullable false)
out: 135 mA
